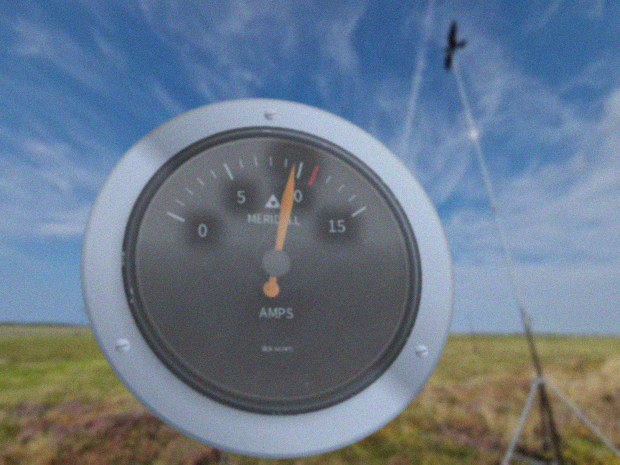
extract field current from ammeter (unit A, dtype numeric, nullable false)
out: 9.5 A
